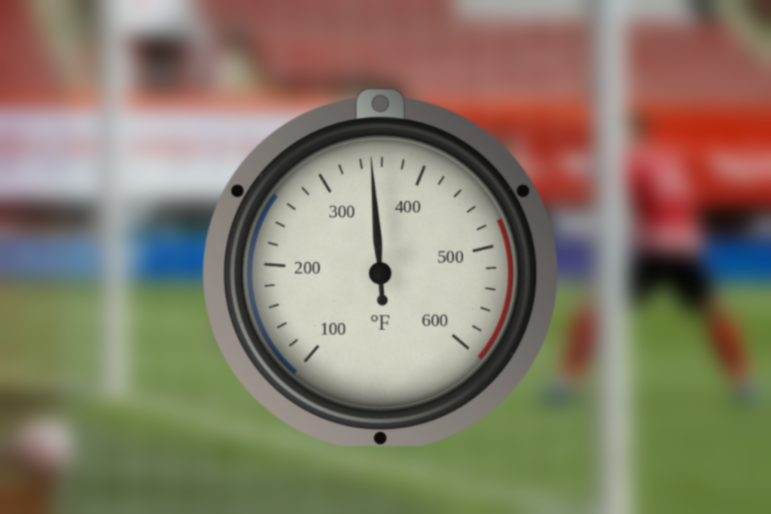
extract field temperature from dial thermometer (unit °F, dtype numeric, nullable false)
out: 350 °F
